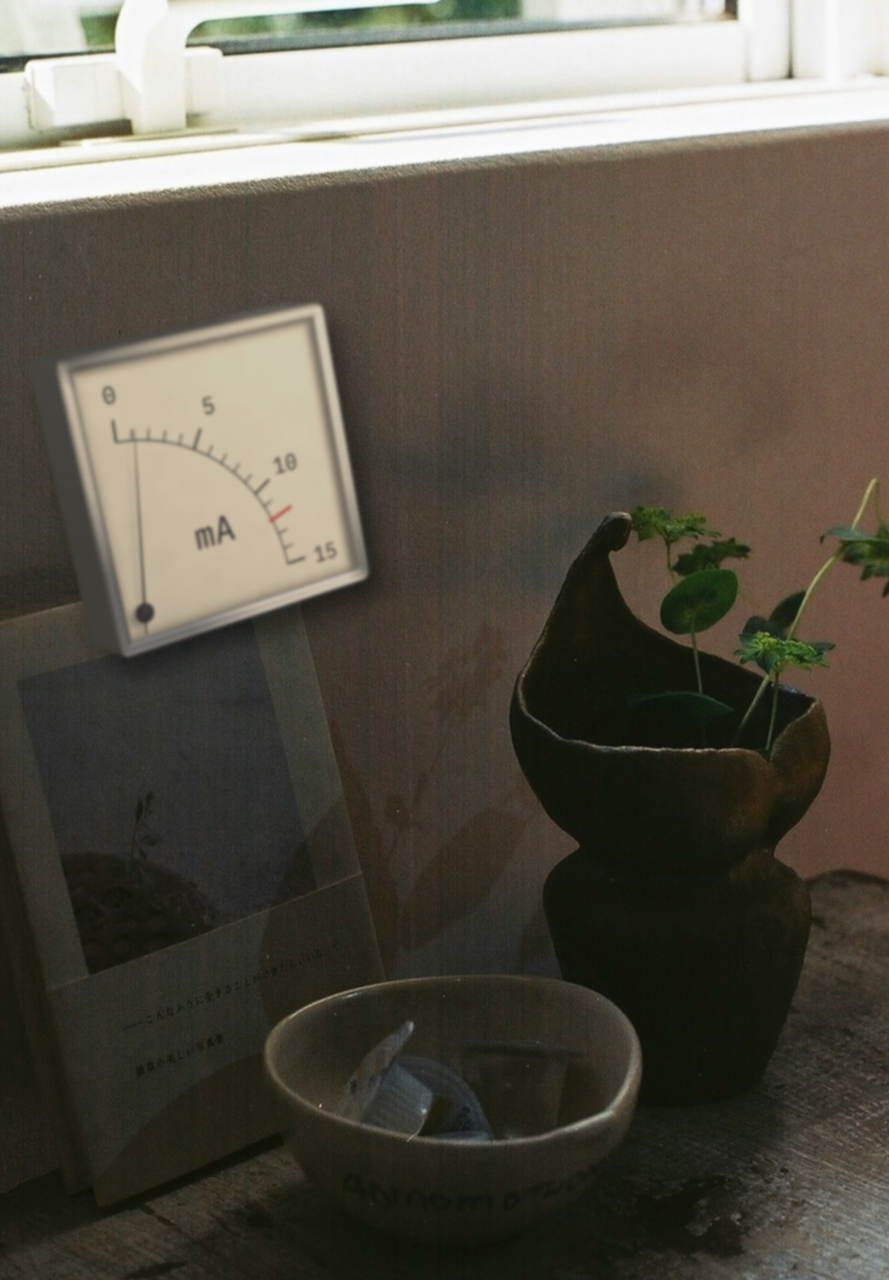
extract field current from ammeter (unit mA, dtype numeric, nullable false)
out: 1 mA
